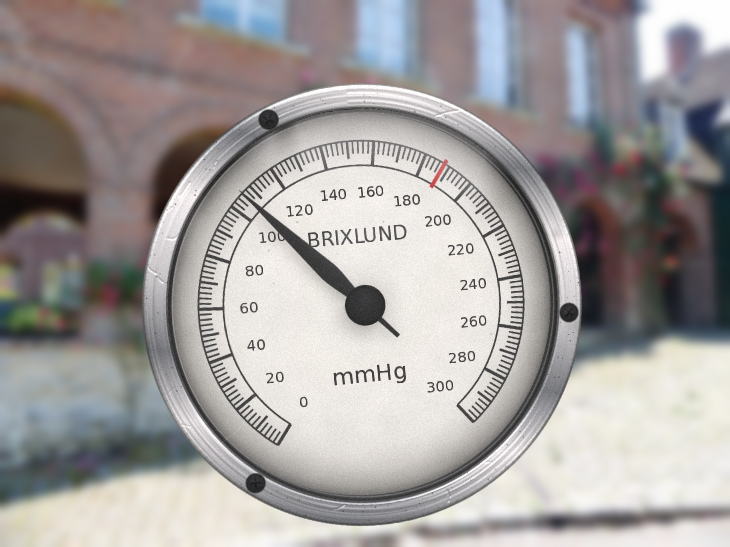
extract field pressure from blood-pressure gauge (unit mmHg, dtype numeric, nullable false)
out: 106 mmHg
